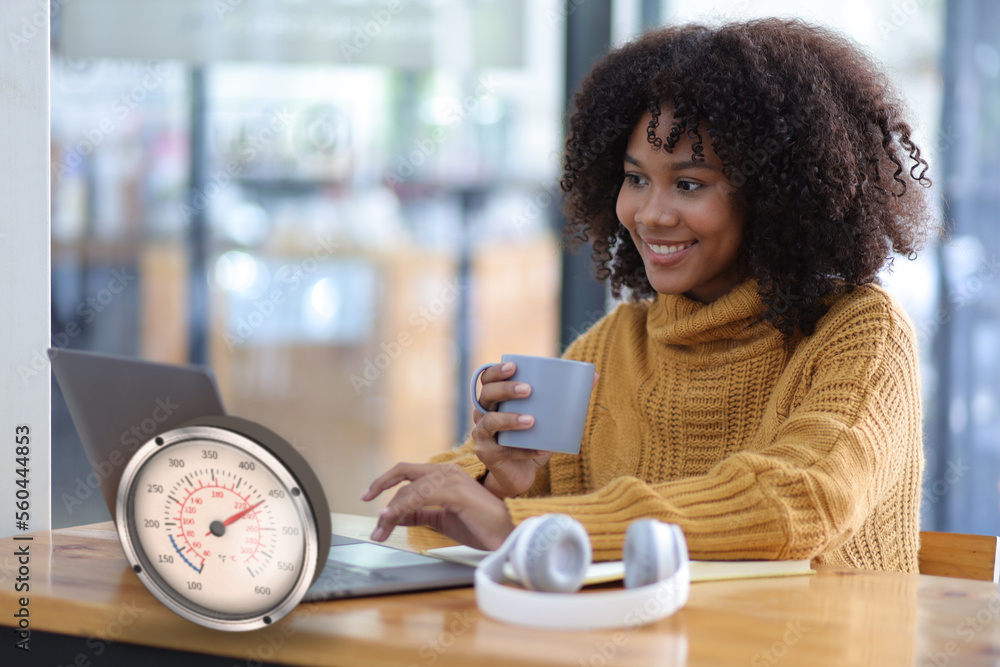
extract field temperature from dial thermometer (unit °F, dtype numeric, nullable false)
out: 450 °F
